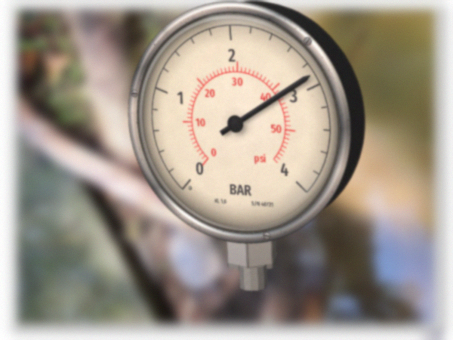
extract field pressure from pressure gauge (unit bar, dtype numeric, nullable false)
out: 2.9 bar
